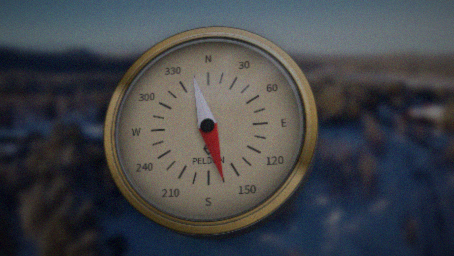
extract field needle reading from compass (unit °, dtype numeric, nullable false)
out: 165 °
